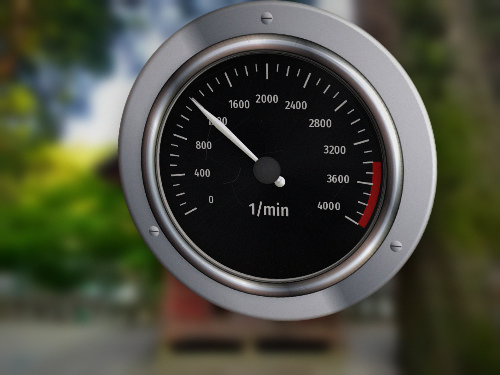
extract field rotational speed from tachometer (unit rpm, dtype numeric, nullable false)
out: 1200 rpm
